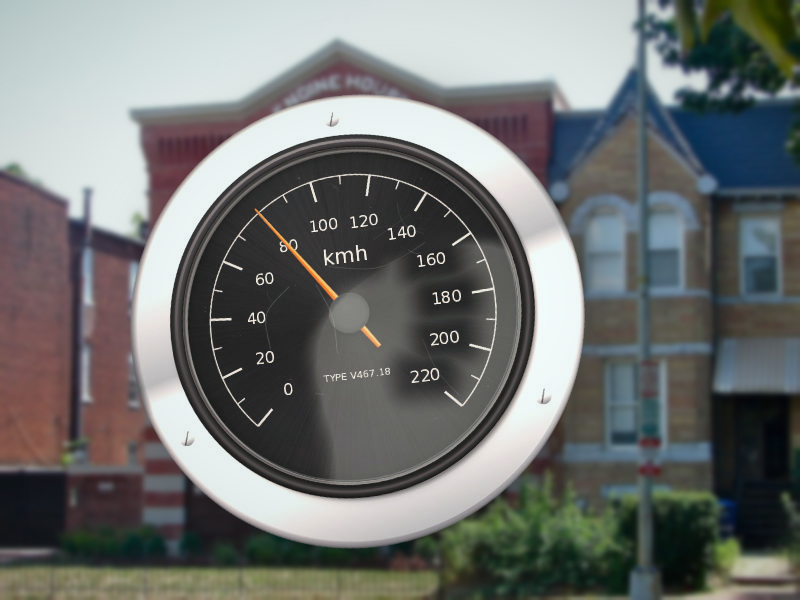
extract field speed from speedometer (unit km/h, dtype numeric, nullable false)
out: 80 km/h
